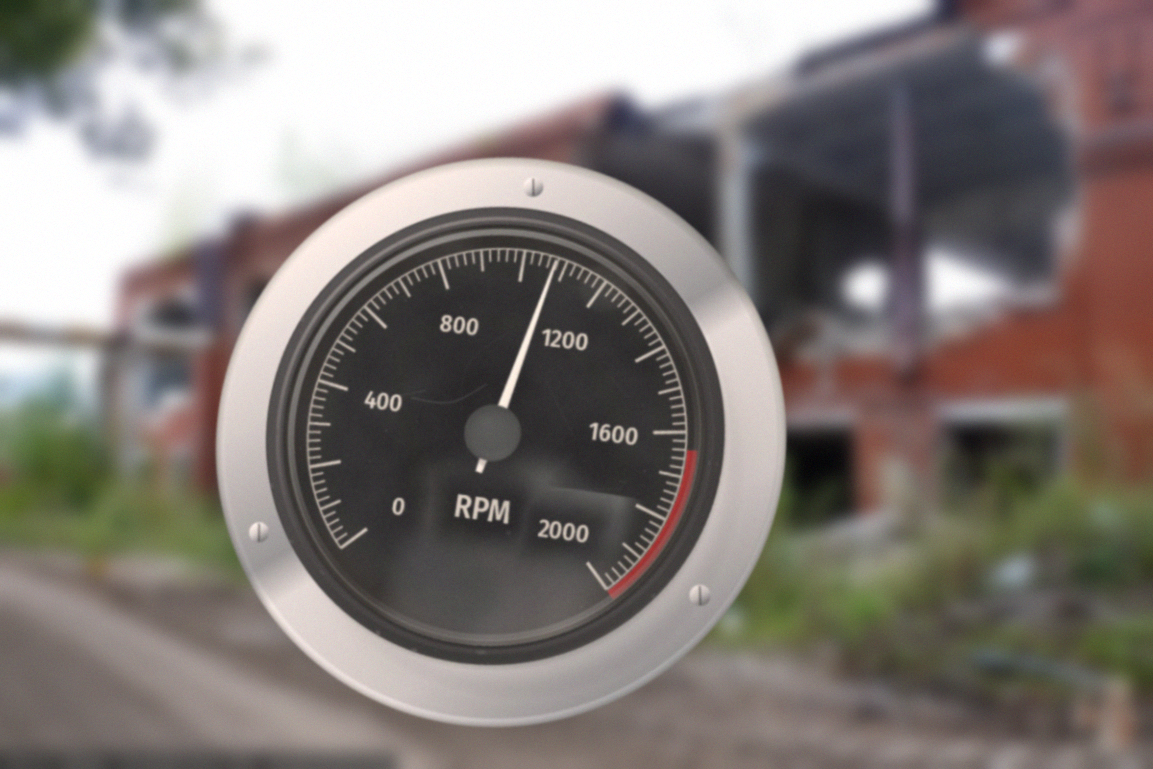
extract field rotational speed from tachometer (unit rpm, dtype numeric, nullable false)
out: 1080 rpm
